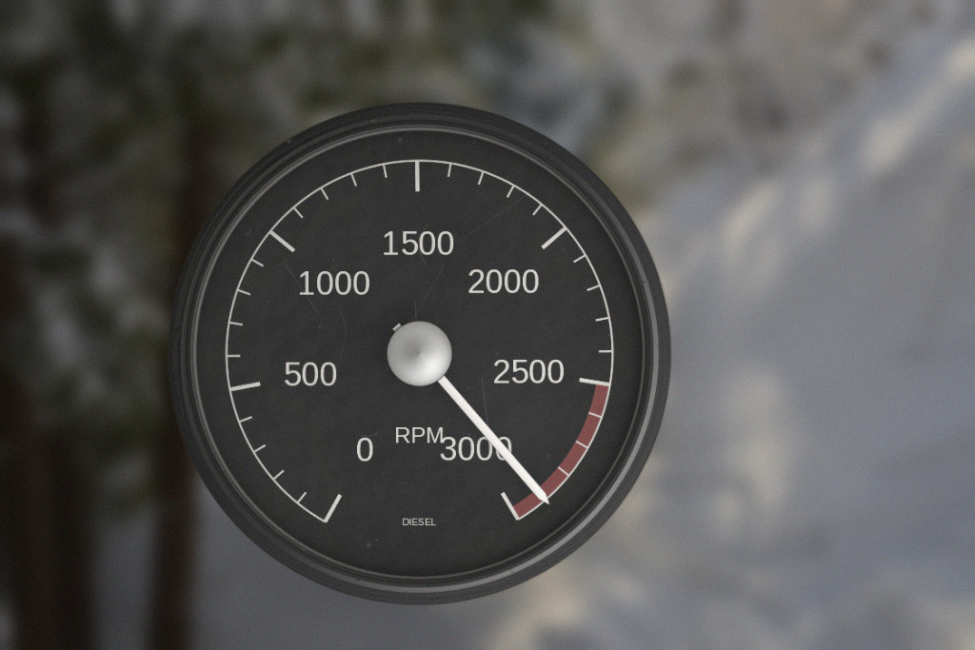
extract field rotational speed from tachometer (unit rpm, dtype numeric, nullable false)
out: 2900 rpm
